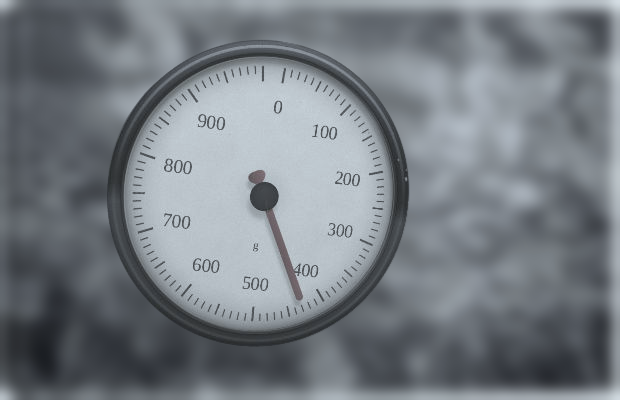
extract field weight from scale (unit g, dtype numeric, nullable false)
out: 430 g
